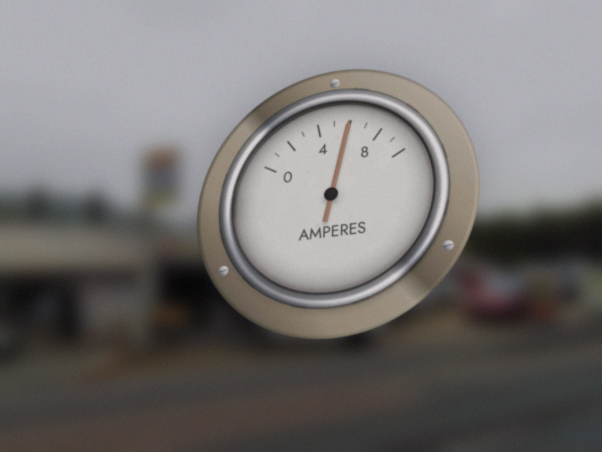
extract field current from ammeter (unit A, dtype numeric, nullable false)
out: 6 A
